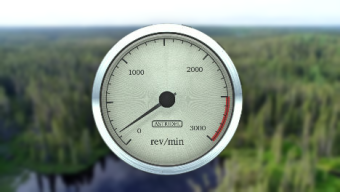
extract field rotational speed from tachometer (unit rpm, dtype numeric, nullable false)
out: 150 rpm
